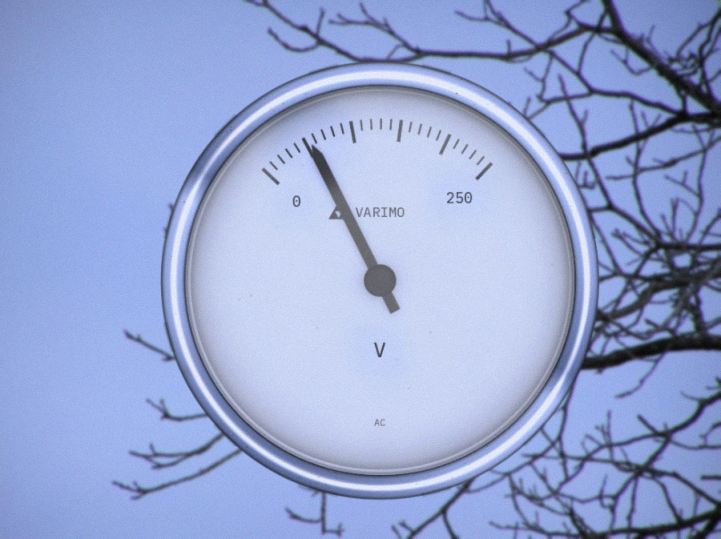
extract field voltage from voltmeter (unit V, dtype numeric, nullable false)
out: 55 V
